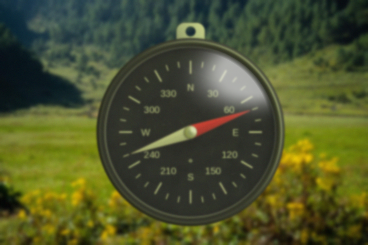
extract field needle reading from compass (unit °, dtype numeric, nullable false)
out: 70 °
